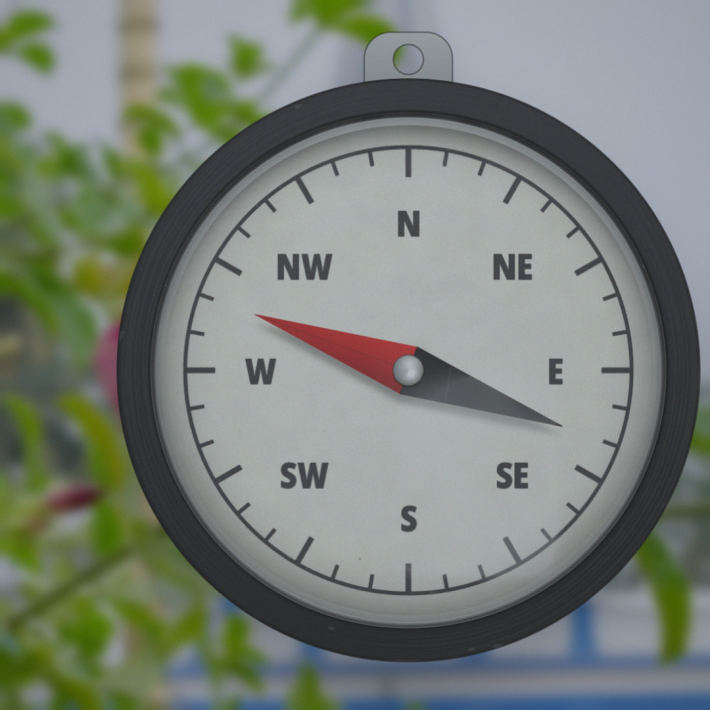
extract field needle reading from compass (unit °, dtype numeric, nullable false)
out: 290 °
